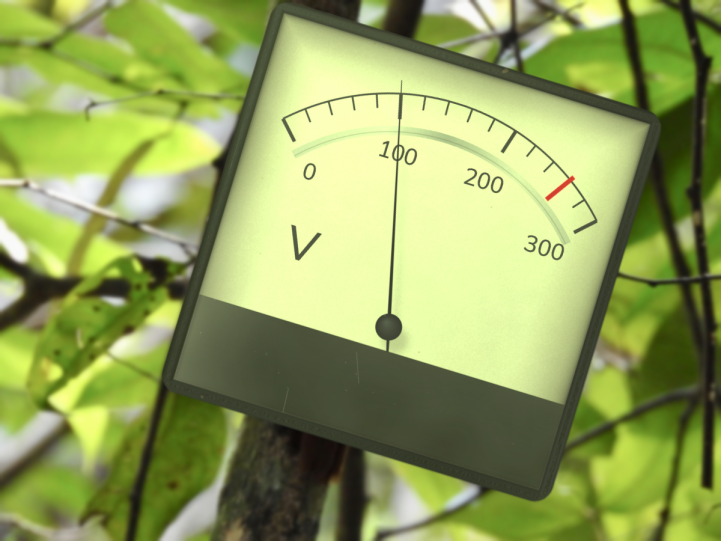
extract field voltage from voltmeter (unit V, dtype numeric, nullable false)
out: 100 V
